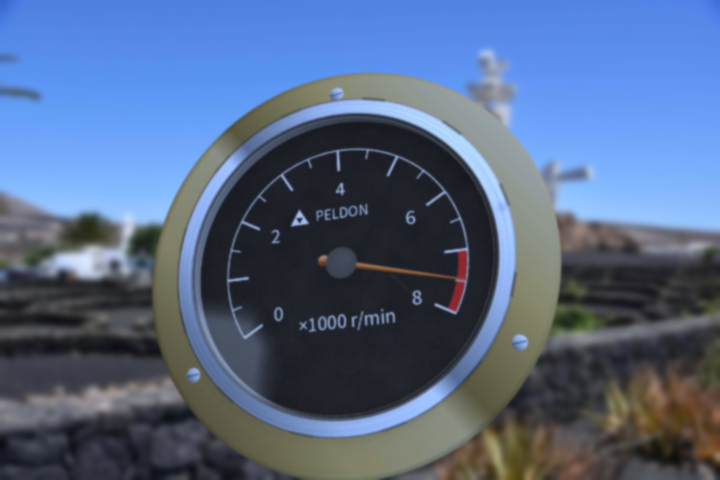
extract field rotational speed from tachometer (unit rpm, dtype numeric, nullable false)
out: 7500 rpm
